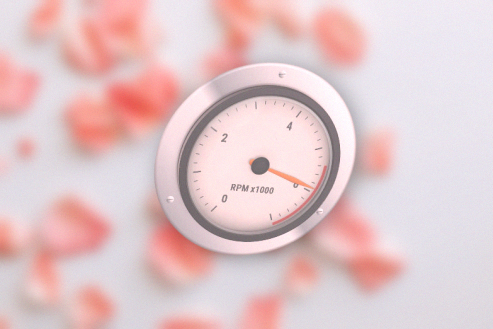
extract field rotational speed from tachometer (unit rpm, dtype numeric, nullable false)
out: 5900 rpm
